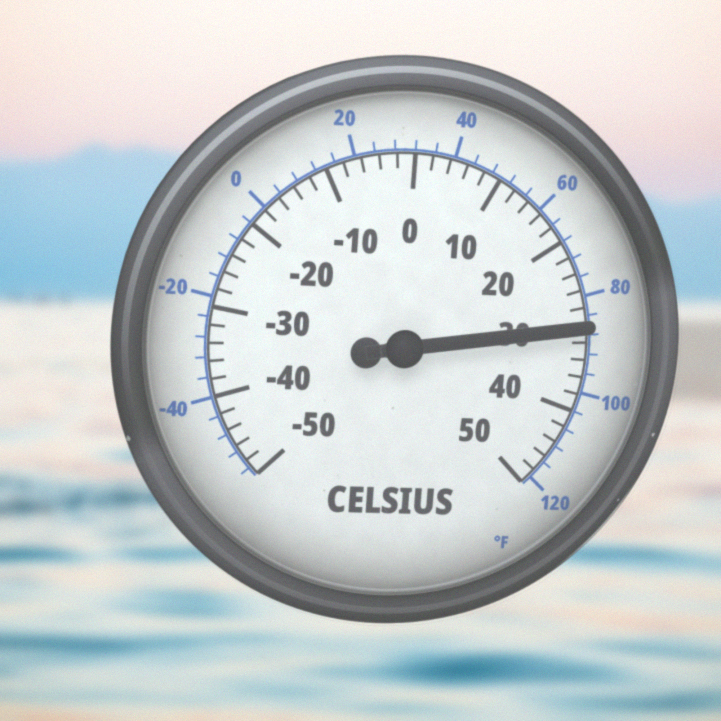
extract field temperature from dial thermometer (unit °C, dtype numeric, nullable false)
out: 30 °C
